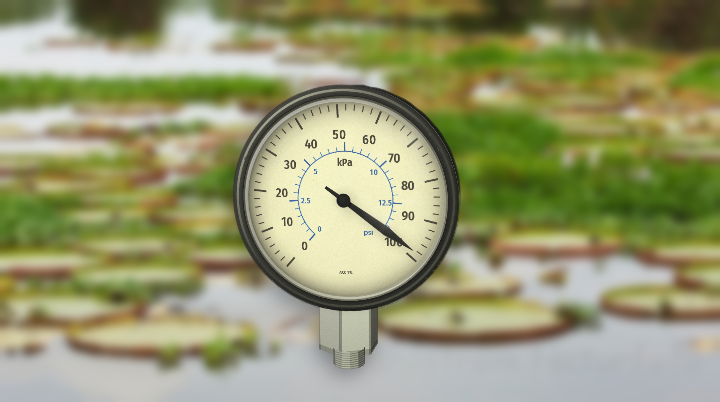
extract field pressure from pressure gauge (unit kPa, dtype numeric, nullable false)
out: 98 kPa
